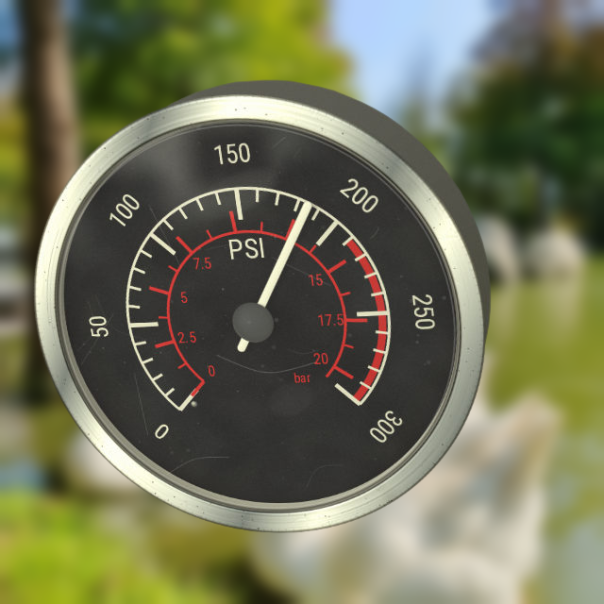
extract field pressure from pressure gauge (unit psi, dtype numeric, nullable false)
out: 185 psi
